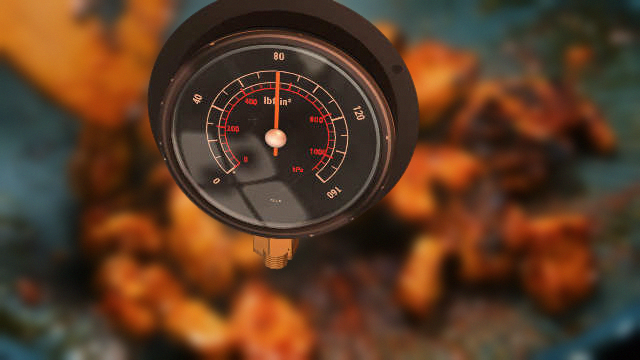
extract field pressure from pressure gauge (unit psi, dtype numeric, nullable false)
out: 80 psi
